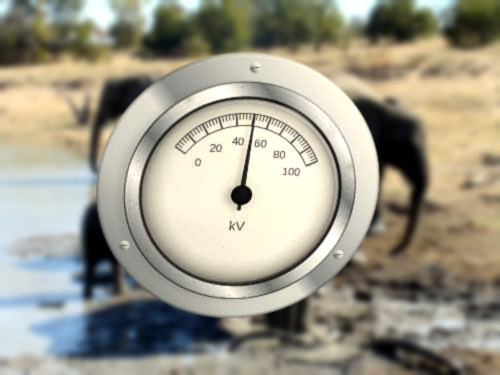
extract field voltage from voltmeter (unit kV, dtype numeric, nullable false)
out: 50 kV
